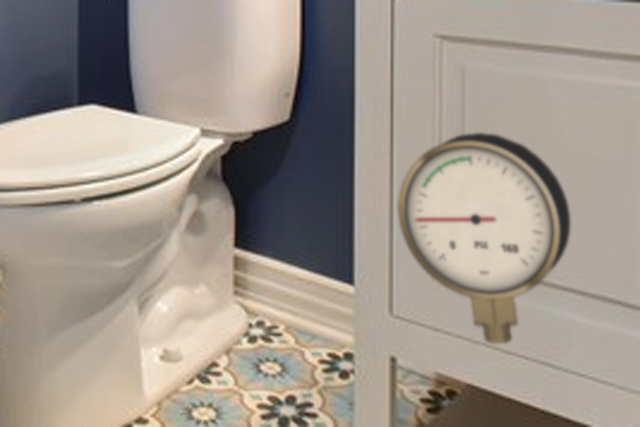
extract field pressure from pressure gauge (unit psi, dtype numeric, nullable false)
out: 25 psi
